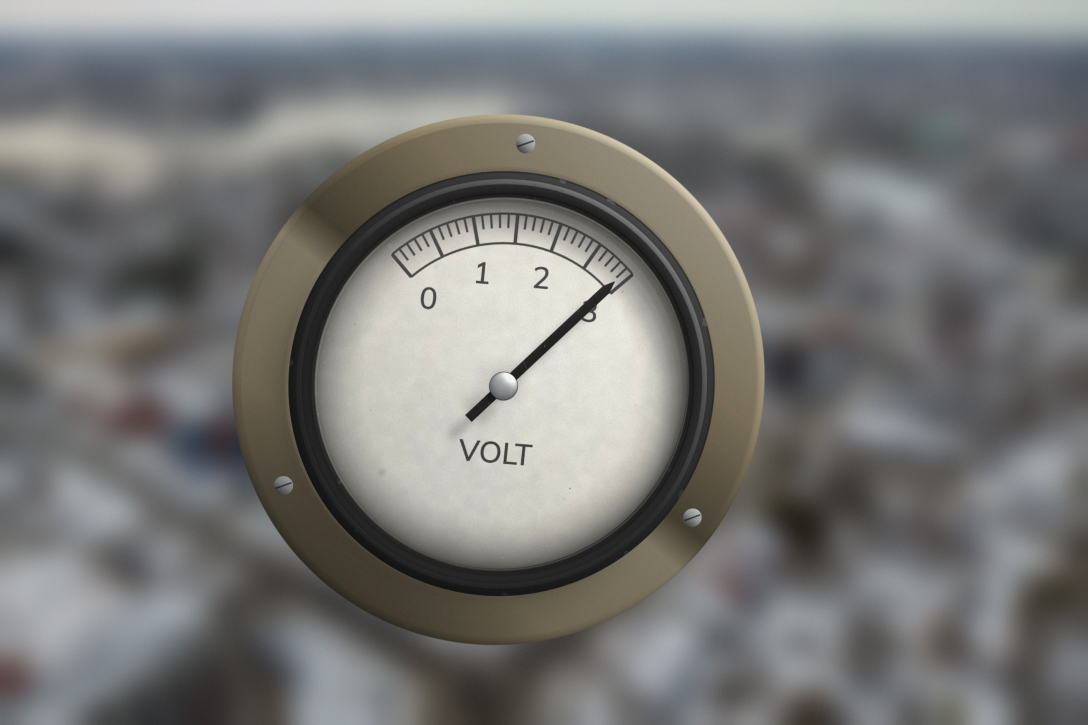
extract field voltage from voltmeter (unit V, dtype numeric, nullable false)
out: 2.9 V
